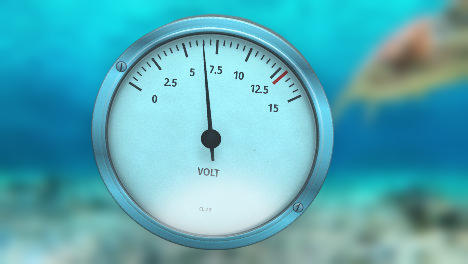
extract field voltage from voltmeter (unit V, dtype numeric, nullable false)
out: 6.5 V
